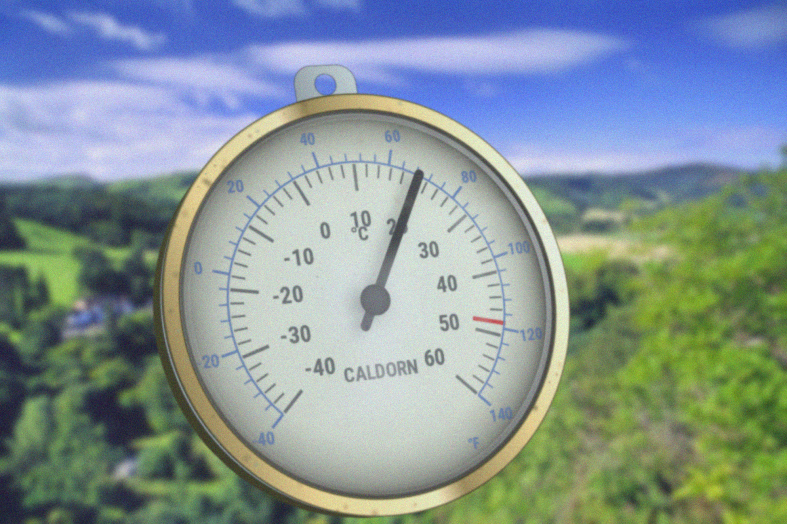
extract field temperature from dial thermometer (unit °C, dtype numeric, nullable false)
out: 20 °C
